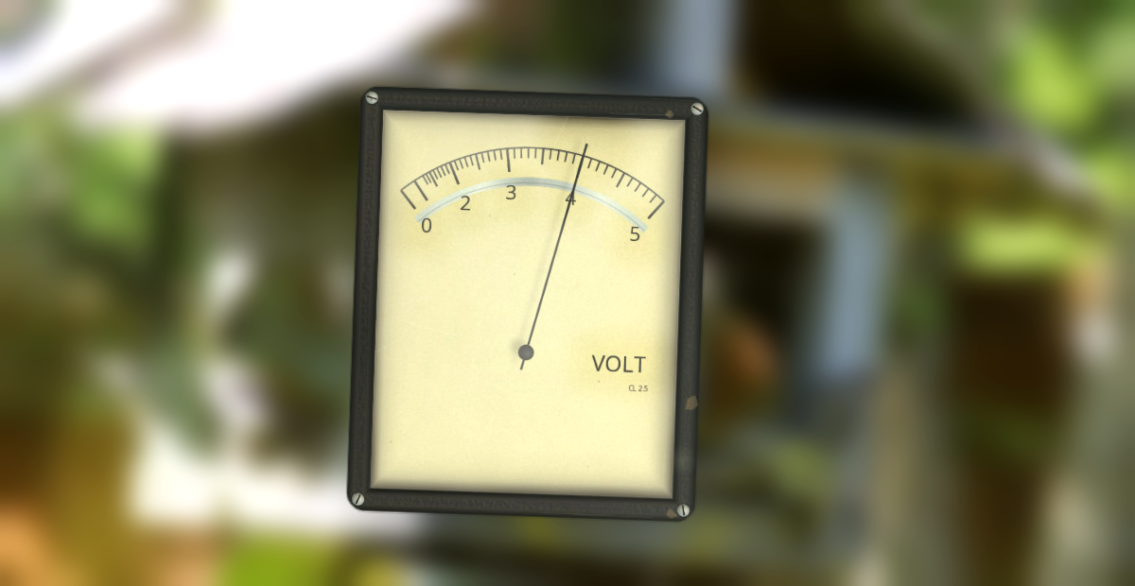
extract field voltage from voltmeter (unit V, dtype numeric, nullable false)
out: 4 V
